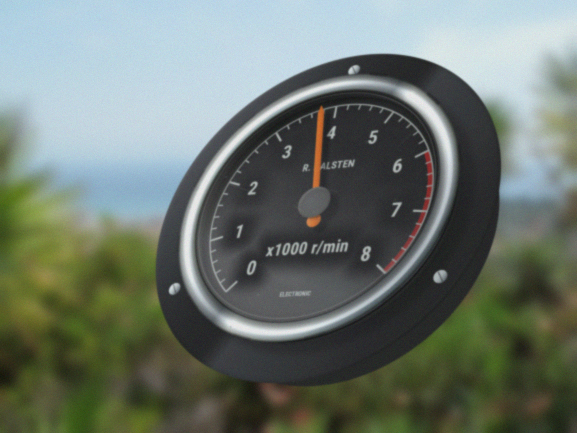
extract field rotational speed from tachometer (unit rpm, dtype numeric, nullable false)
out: 3800 rpm
